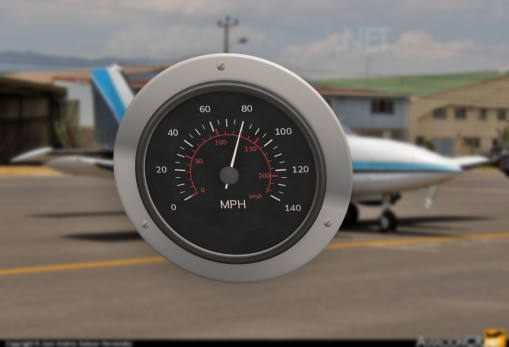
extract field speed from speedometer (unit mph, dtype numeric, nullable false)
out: 80 mph
